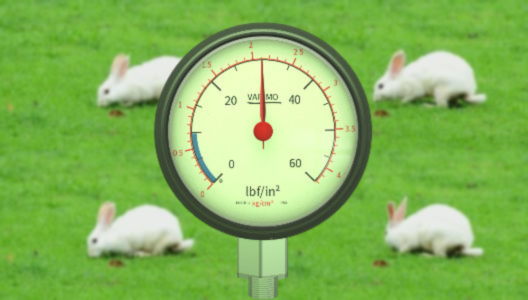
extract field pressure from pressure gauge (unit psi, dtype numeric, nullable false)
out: 30 psi
